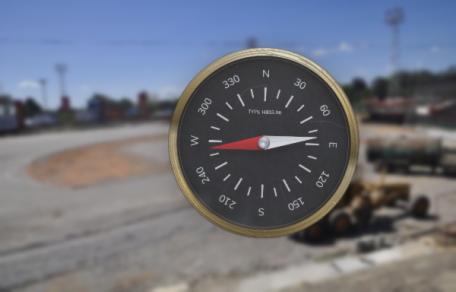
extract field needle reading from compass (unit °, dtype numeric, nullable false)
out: 262.5 °
